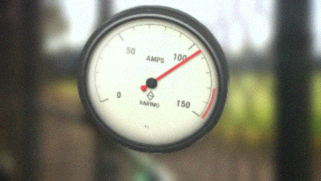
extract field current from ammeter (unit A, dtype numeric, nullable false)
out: 105 A
